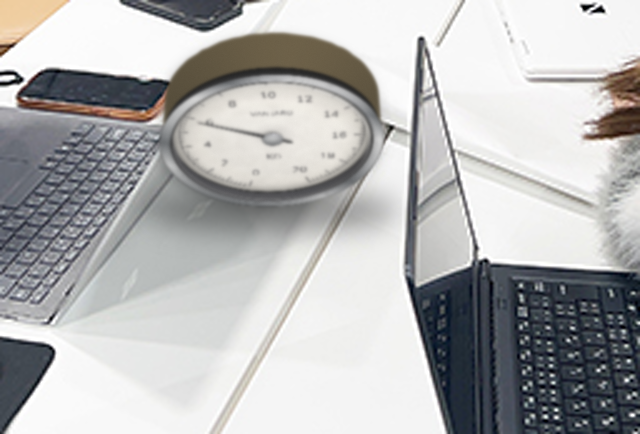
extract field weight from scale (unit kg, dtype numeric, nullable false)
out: 6 kg
